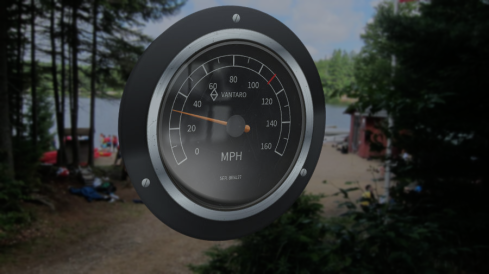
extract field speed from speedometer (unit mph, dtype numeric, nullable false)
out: 30 mph
